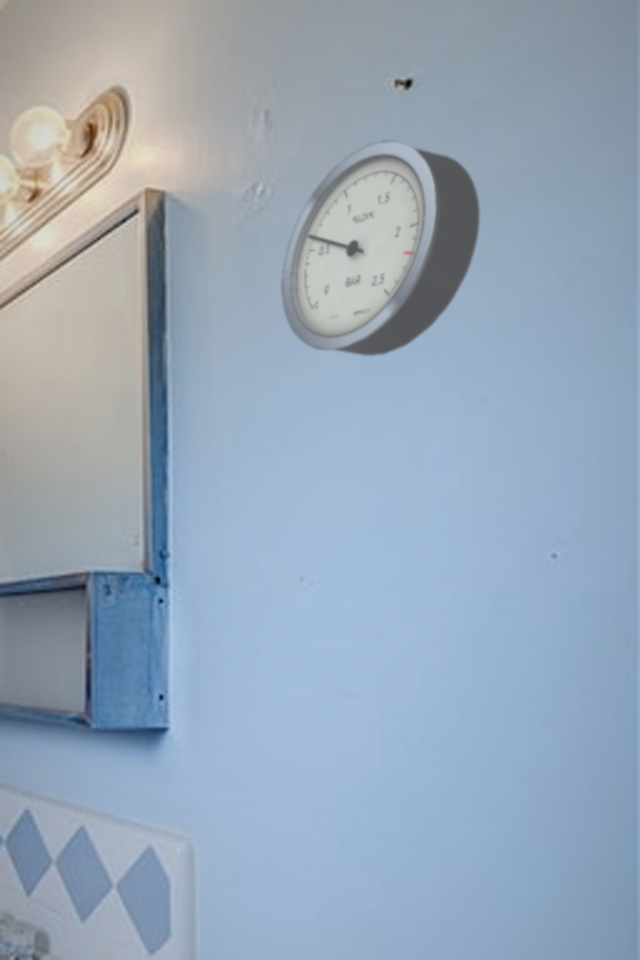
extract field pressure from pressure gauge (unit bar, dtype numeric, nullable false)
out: 0.6 bar
